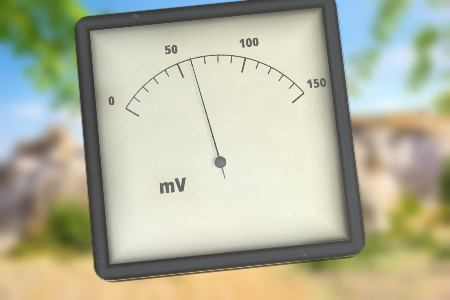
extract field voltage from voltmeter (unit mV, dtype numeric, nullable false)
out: 60 mV
